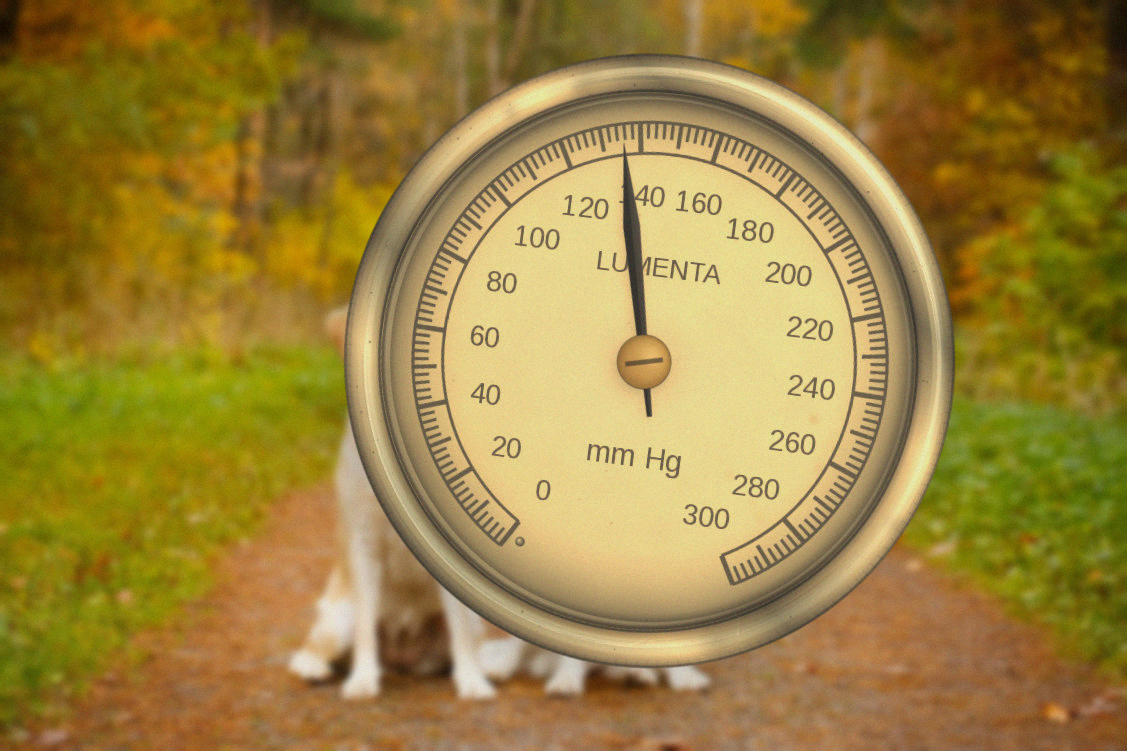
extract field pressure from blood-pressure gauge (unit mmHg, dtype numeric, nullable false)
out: 136 mmHg
